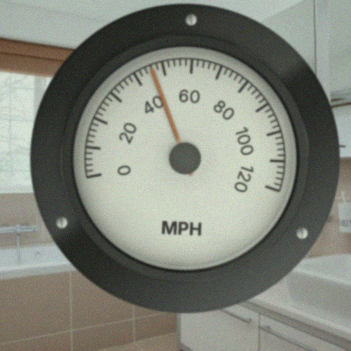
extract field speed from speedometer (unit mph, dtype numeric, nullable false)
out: 46 mph
